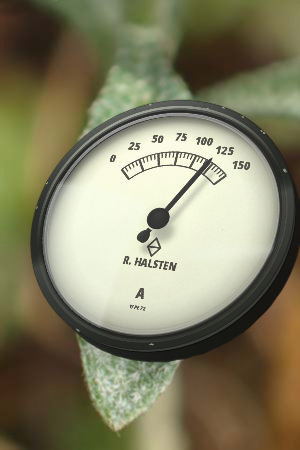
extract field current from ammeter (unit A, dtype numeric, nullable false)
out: 125 A
